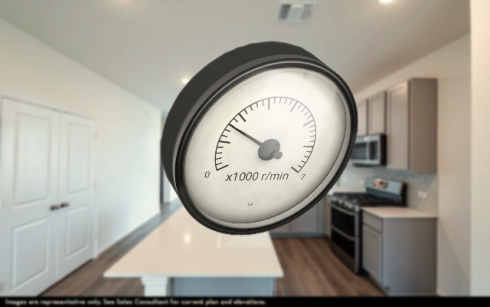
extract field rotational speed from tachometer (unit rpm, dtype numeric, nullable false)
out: 1600 rpm
